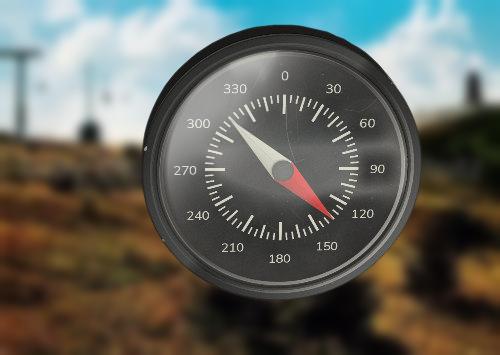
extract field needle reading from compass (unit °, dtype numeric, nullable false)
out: 135 °
